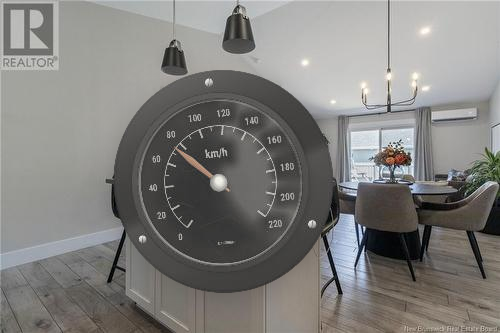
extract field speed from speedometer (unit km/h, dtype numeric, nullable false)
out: 75 km/h
